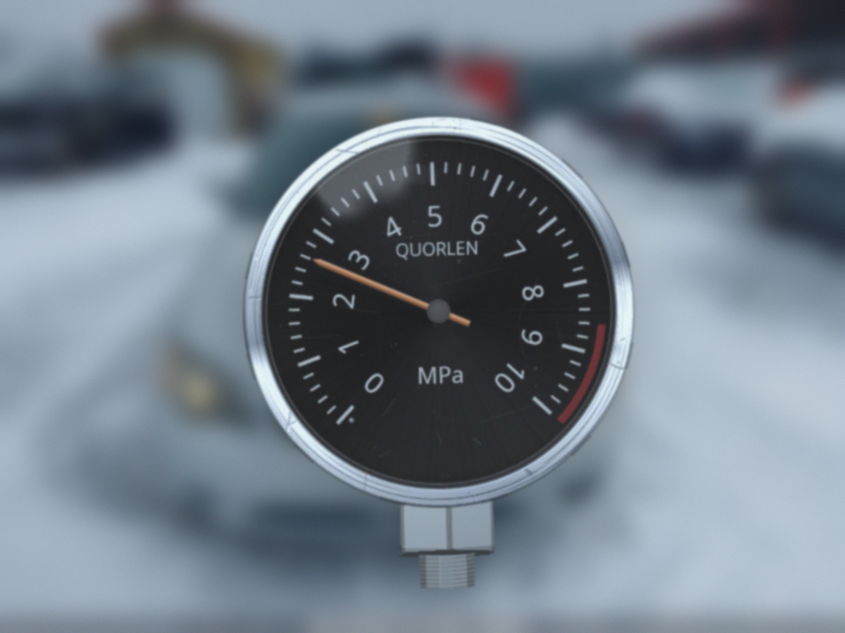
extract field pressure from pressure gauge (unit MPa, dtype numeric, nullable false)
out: 2.6 MPa
